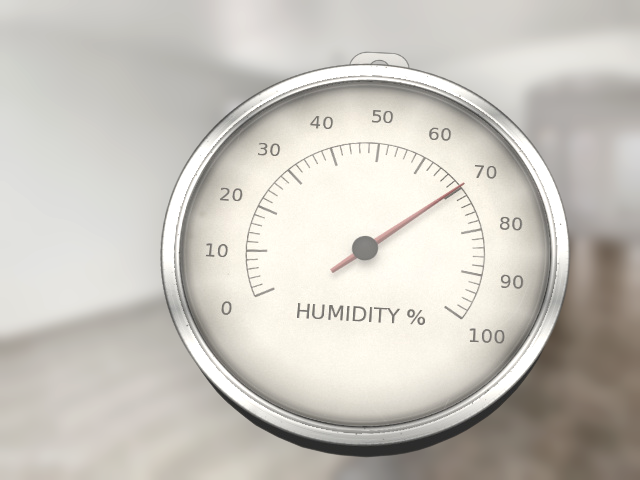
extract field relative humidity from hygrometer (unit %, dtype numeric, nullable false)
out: 70 %
